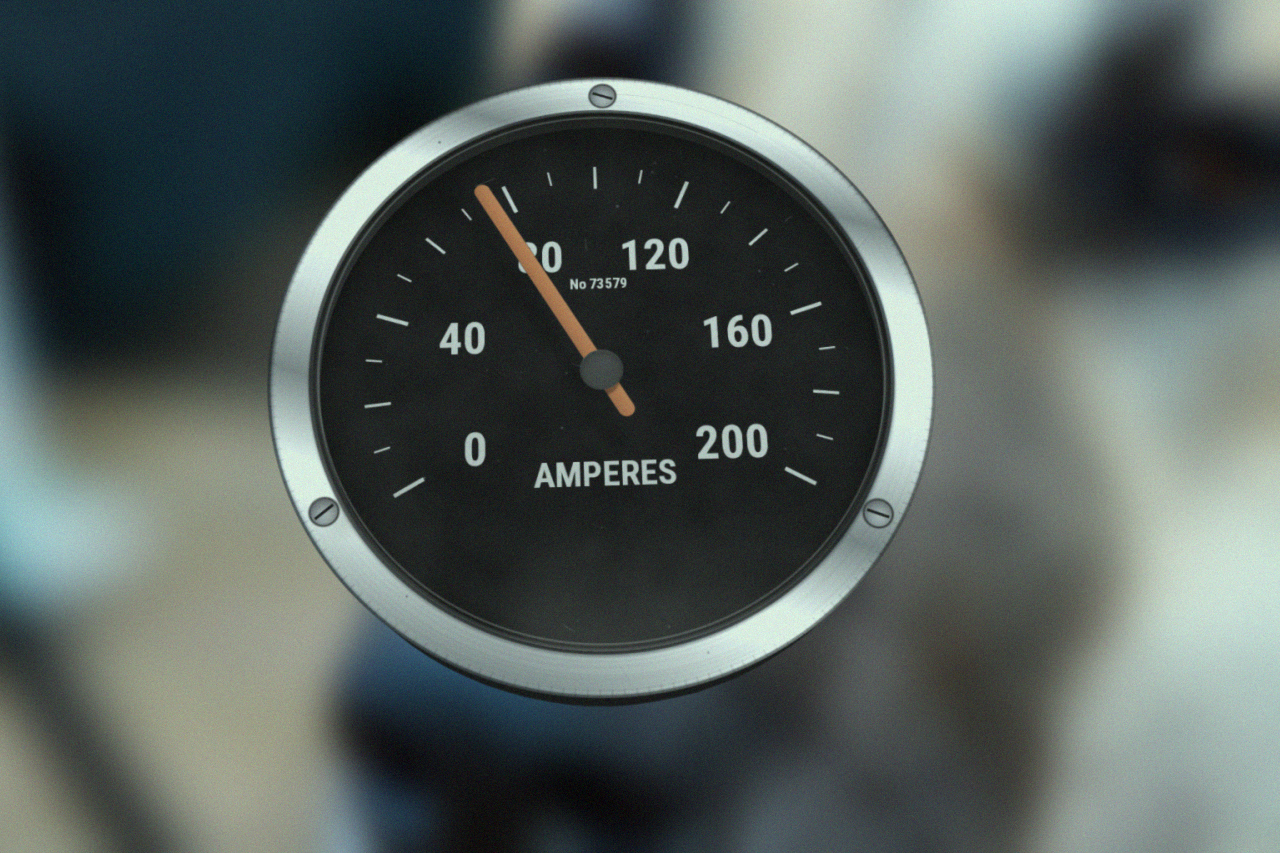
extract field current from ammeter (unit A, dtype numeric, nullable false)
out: 75 A
